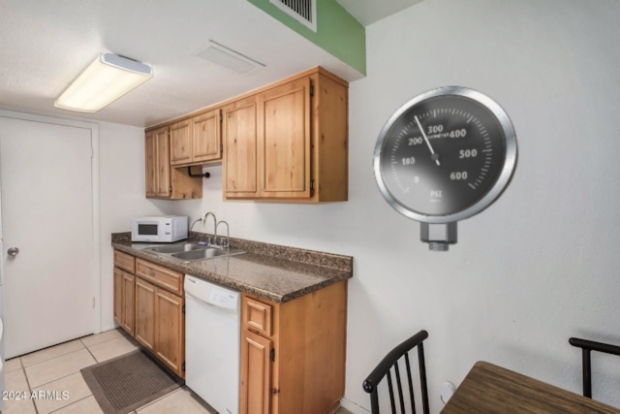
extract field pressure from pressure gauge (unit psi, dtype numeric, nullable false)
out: 250 psi
